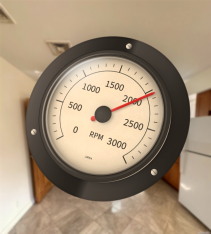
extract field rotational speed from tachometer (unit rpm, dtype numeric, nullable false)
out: 2050 rpm
